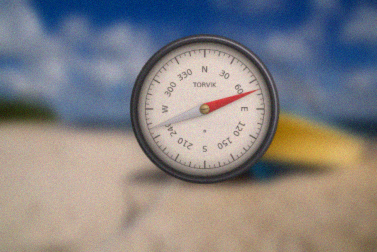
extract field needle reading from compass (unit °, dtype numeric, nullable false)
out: 70 °
